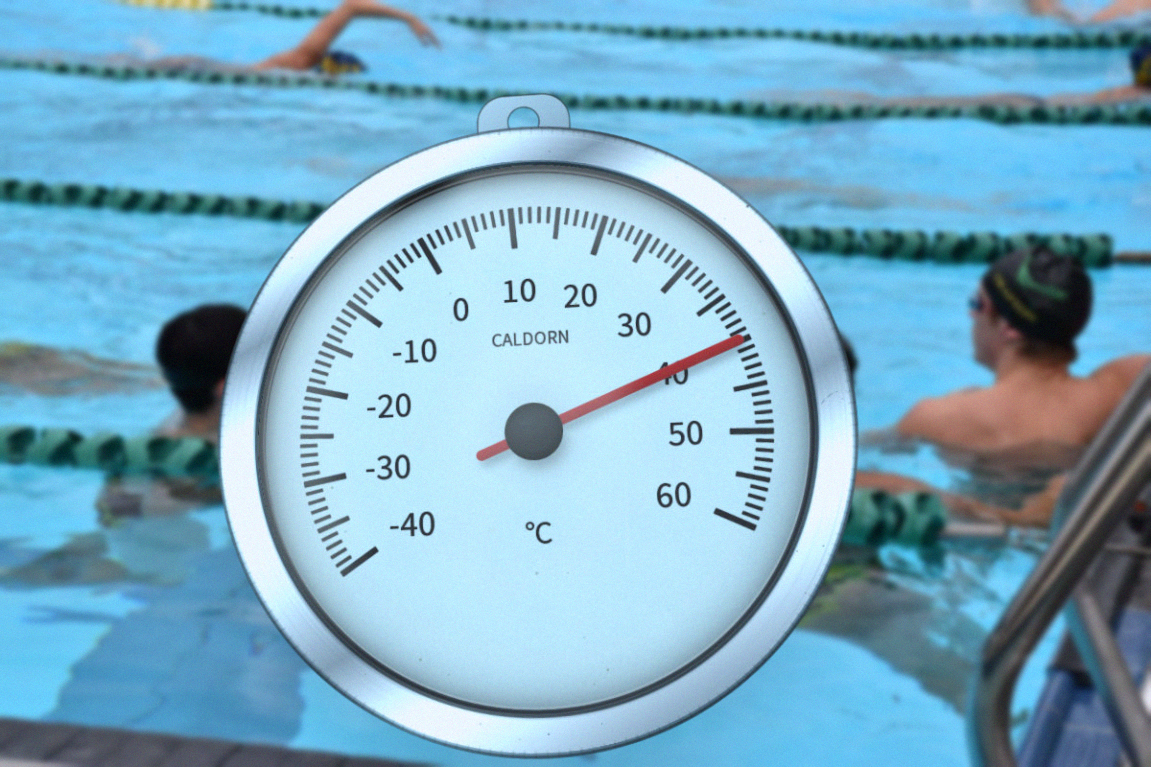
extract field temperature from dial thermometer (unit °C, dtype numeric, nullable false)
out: 40 °C
